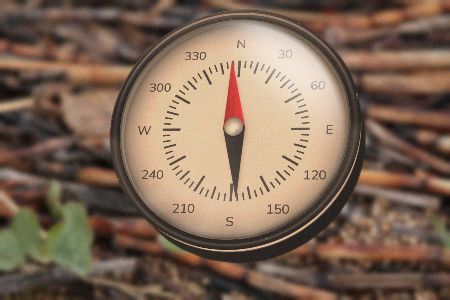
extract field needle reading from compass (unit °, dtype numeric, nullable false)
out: 355 °
